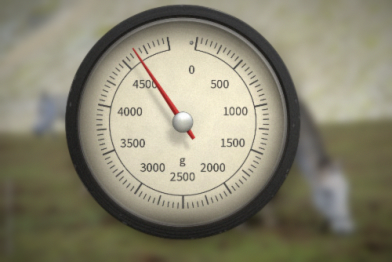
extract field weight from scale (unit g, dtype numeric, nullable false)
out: 4650 g
